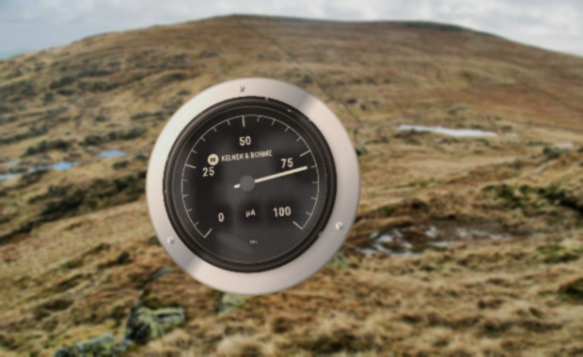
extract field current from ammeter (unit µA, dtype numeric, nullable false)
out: 80 µA
